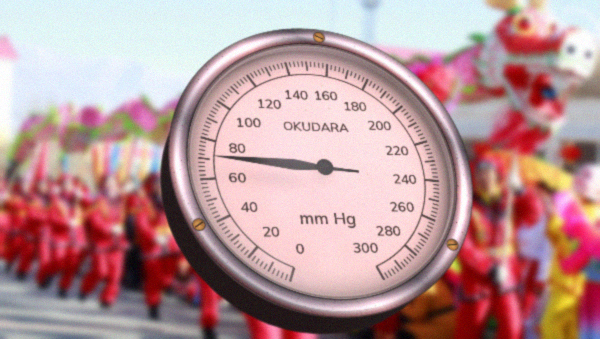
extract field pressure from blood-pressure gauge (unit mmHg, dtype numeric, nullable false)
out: 70 mmHg
